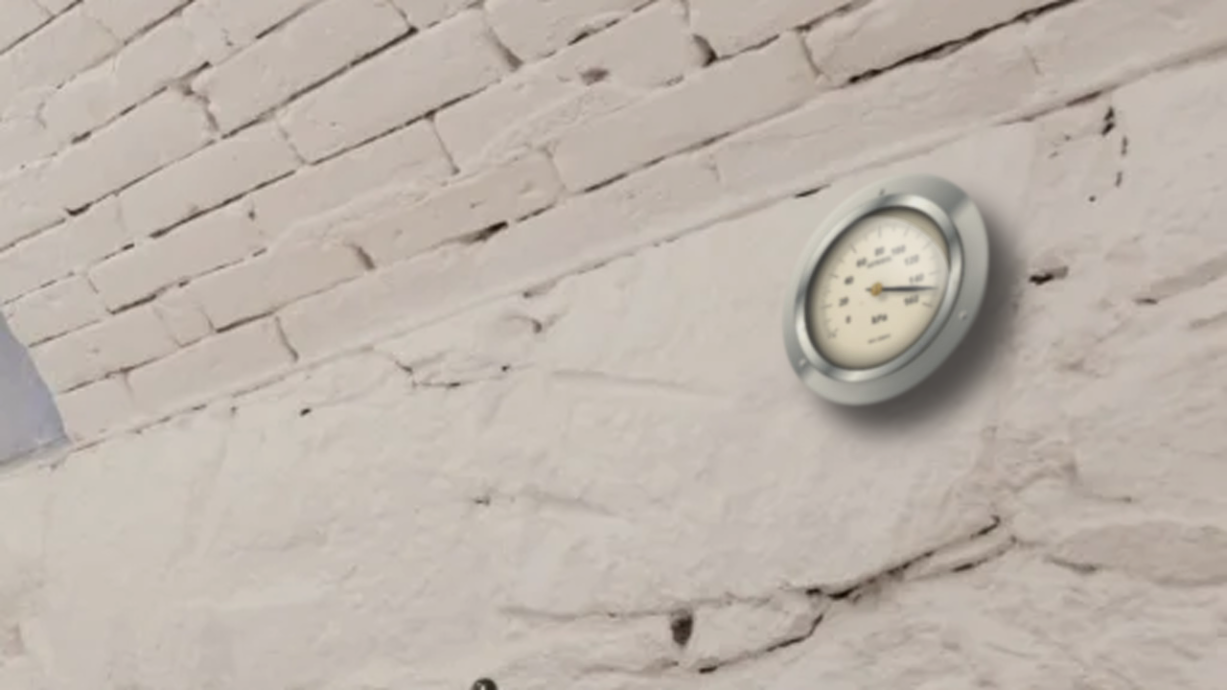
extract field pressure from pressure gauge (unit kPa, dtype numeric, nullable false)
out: 150 kPa
